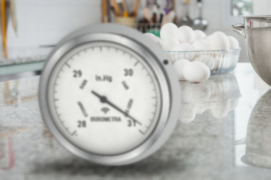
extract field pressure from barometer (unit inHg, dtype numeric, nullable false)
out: 30.9 inHg
